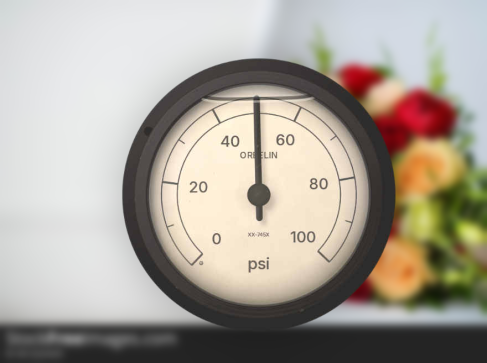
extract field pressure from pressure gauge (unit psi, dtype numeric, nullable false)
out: 50 psi
